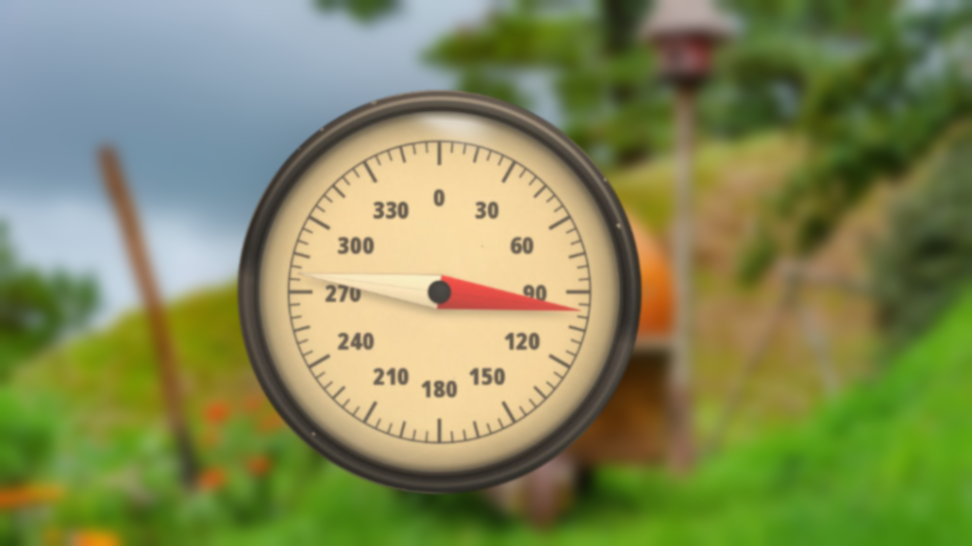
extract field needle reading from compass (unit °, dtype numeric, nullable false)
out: 97.5 °
